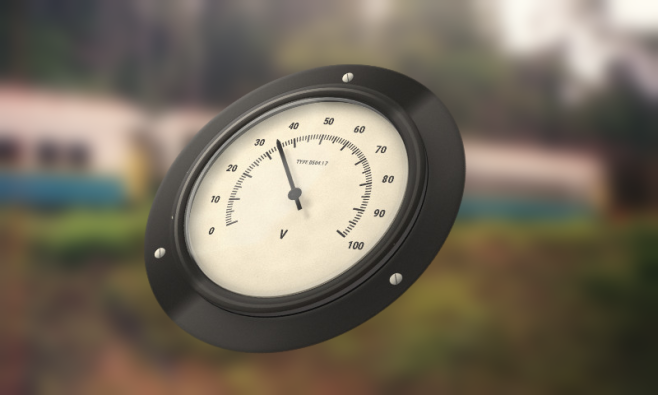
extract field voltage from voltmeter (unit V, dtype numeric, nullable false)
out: 35 V
